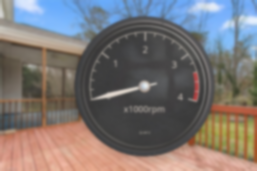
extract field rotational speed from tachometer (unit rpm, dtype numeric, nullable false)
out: 0 rpm
